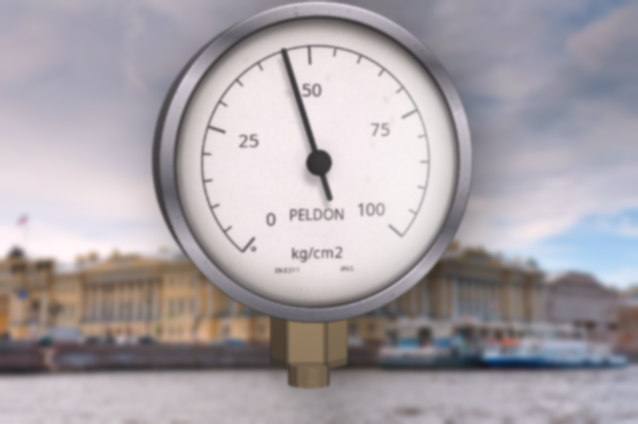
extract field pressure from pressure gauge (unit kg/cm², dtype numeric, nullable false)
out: 45 kg/cm²
